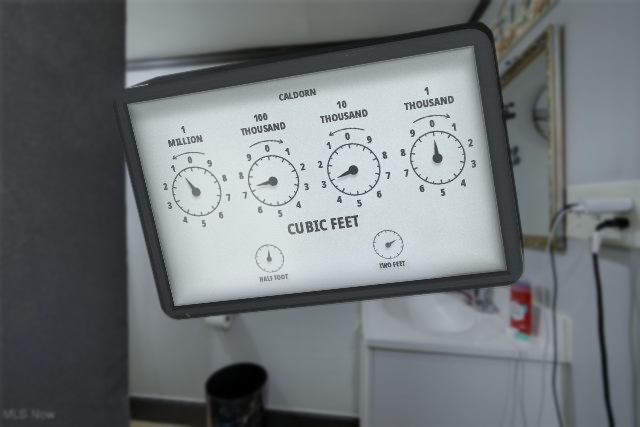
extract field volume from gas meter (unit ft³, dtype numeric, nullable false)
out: 73000 ft³
